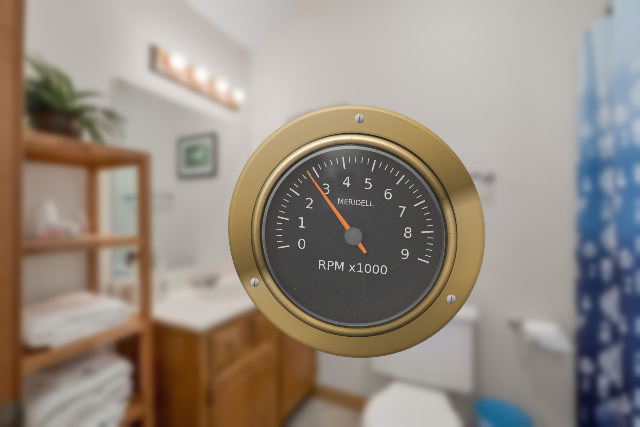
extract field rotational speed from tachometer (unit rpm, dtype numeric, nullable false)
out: 2800 rpm
